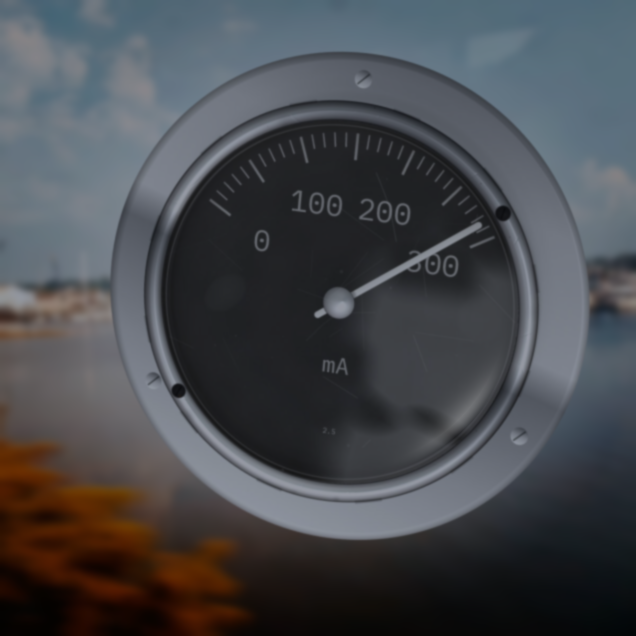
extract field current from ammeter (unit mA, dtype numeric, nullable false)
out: 285 mA
